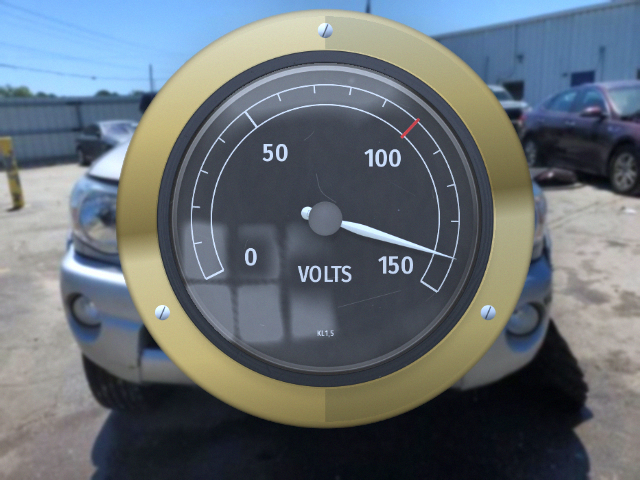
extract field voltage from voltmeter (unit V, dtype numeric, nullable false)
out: 140 V
